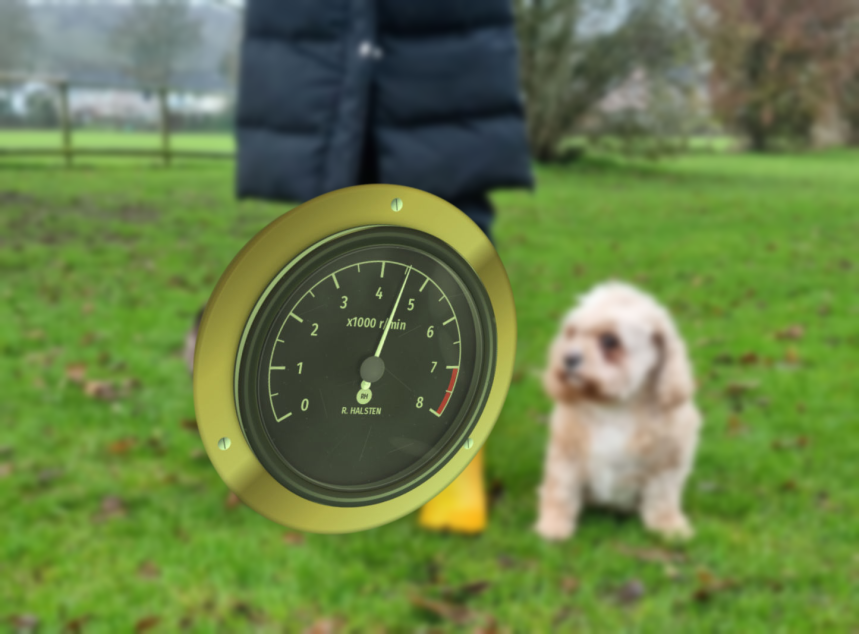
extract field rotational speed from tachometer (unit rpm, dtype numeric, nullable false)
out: 4500 rpm
